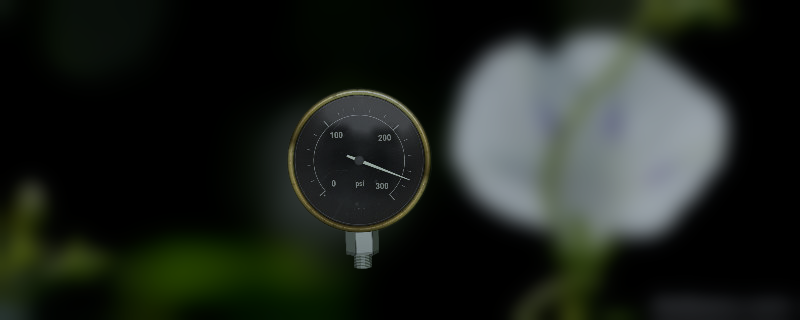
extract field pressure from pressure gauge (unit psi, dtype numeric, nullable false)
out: 270 psi
